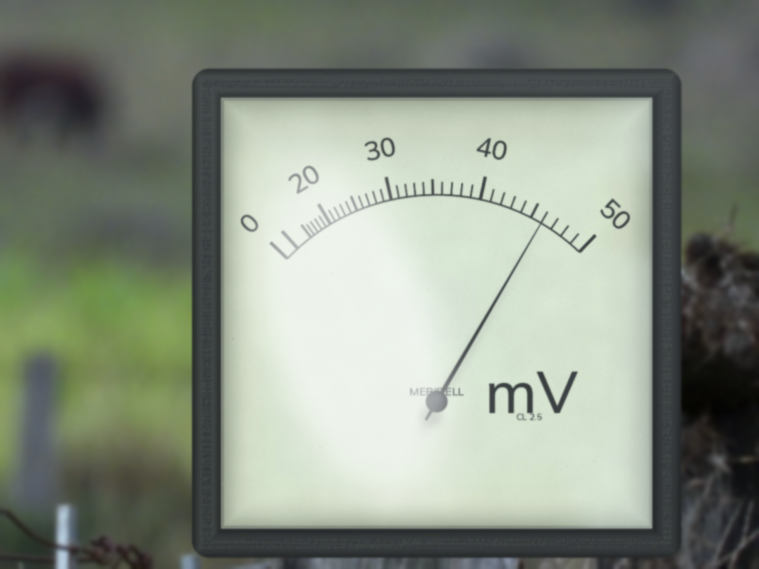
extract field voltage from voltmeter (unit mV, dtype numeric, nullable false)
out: 46 mV
